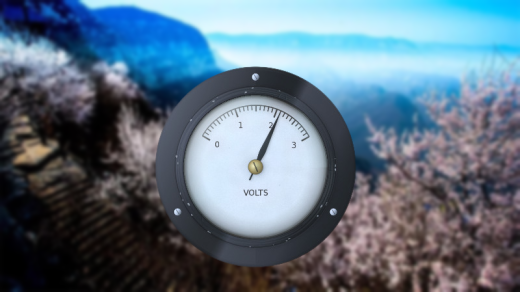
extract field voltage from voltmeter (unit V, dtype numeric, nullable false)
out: 2.1 V
